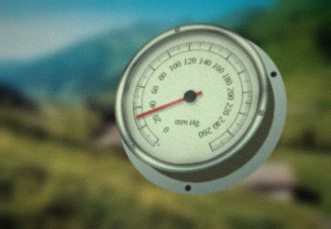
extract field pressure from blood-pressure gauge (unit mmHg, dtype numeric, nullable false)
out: 30 mmHg
